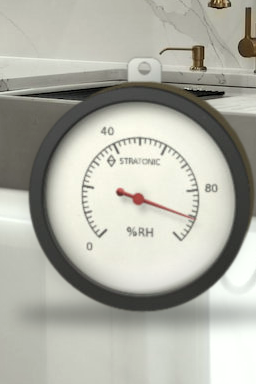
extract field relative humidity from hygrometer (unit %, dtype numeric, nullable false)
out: 90 %
